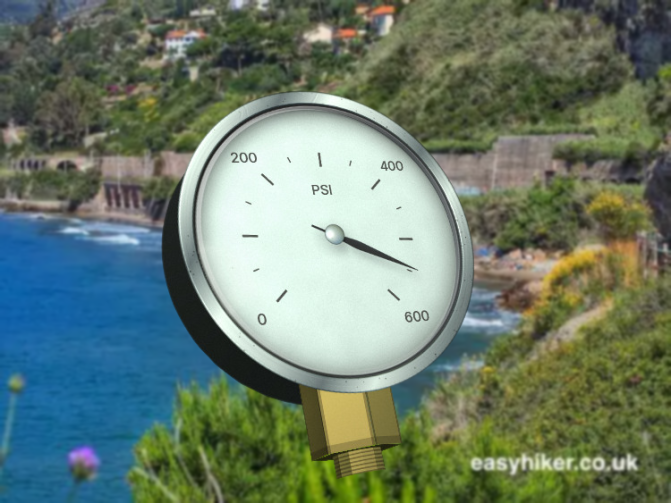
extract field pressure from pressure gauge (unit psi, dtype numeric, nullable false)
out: 550 psi
